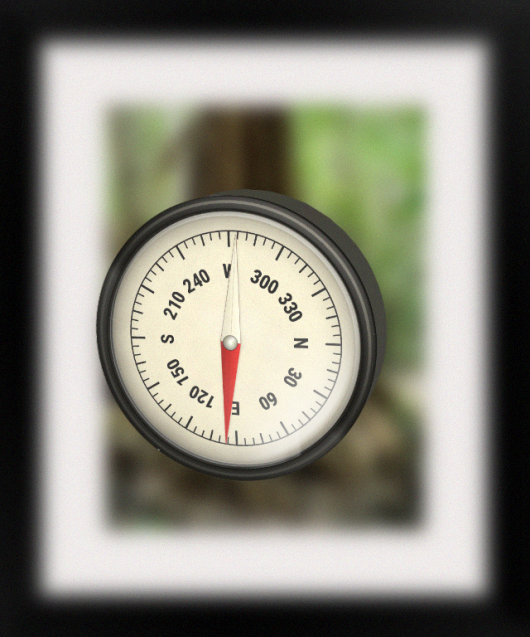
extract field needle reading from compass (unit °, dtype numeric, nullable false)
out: 95 °
